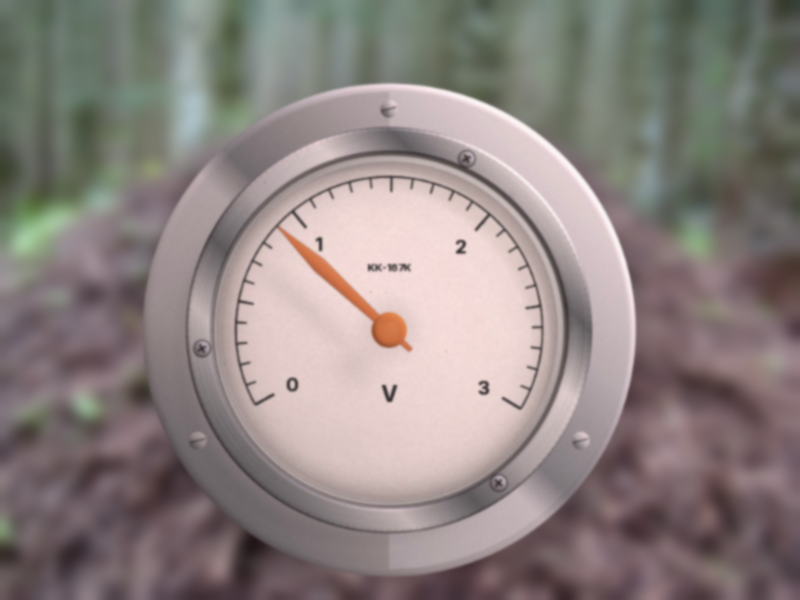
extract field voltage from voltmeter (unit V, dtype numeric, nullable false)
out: 0.9 V
